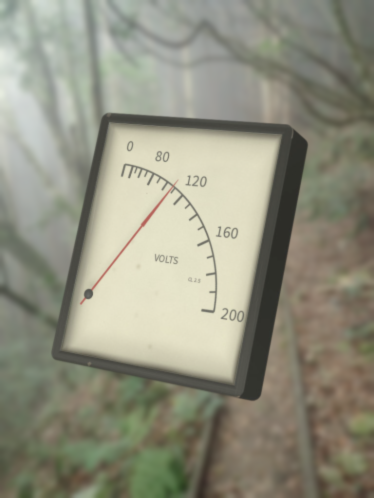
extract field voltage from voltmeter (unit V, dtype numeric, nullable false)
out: 110 V
